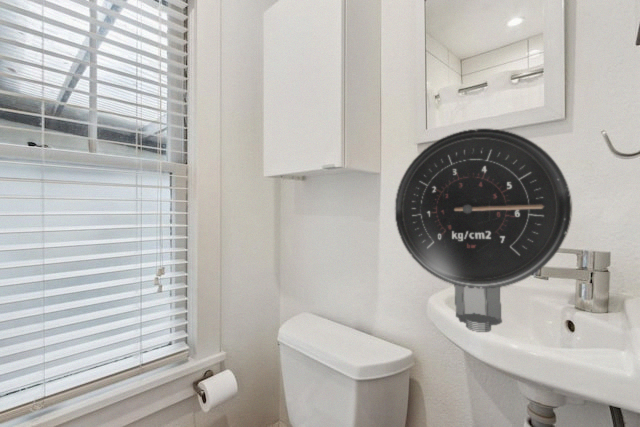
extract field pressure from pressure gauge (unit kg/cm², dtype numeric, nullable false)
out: 5.8 kg/cm²
